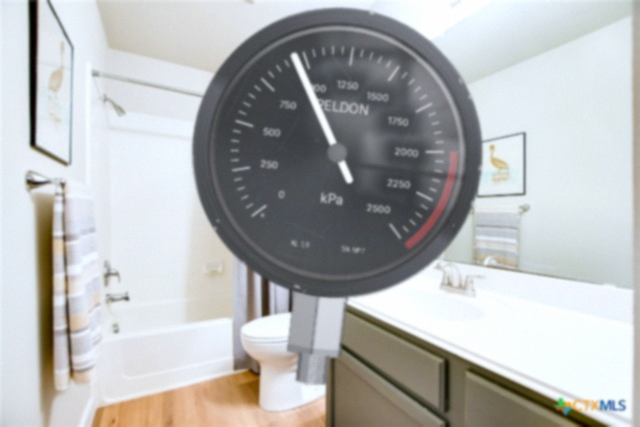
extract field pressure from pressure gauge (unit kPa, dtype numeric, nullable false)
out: 950 kPa
